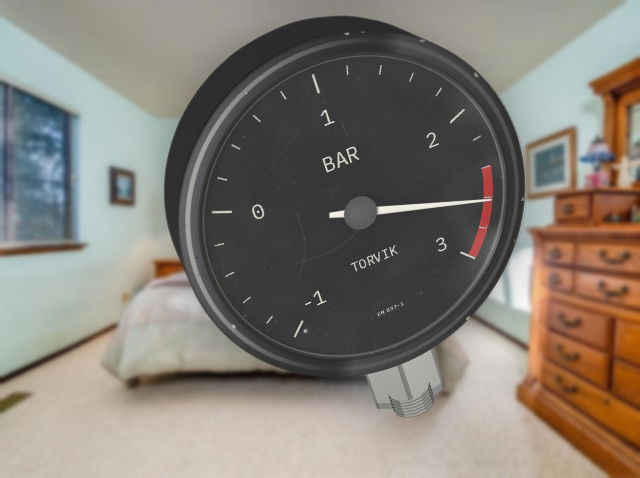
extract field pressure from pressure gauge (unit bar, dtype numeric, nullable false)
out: 2.6 bar
